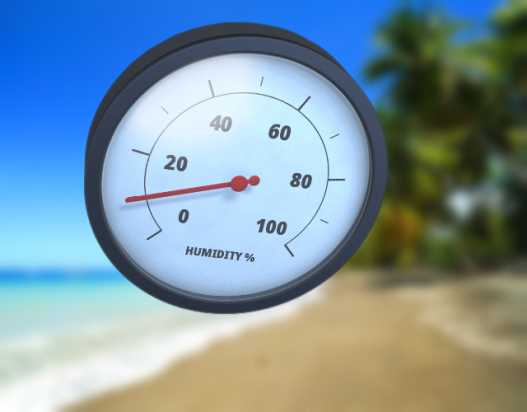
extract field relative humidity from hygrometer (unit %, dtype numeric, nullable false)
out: 10 %
